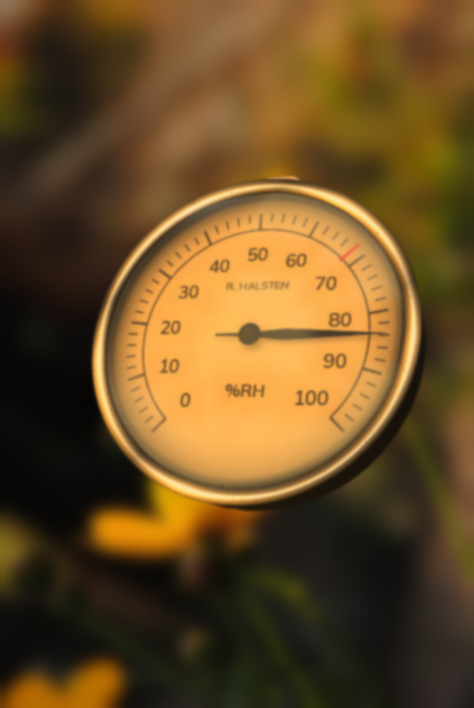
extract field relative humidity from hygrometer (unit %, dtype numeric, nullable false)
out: 84 %
